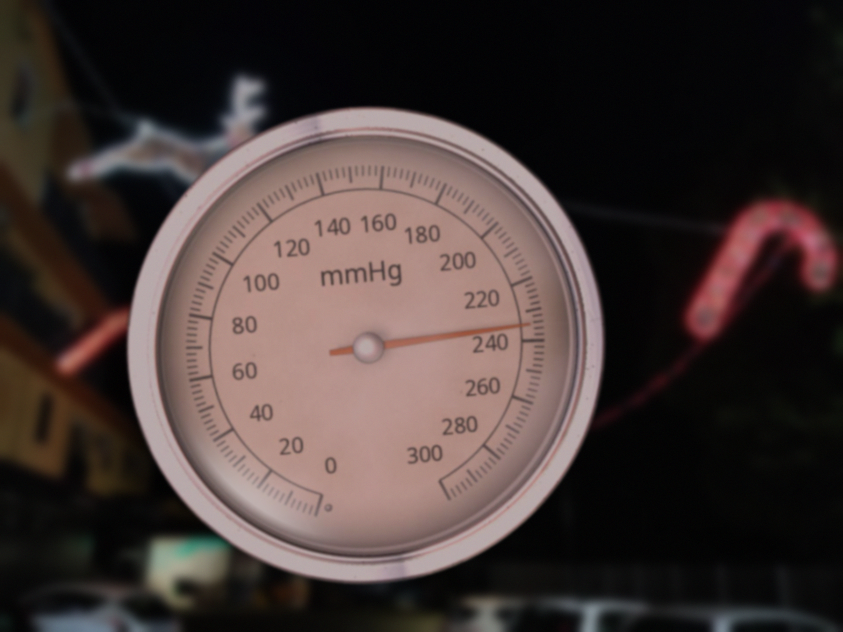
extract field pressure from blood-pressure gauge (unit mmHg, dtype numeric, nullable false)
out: 234 mmHg
